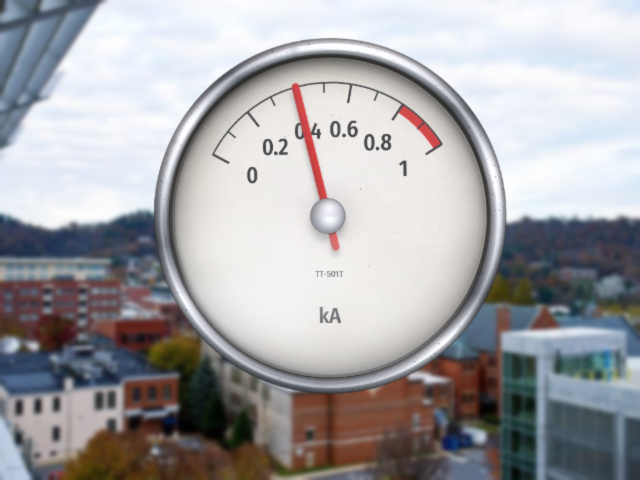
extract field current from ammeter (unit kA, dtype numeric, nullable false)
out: 0.4 kA
